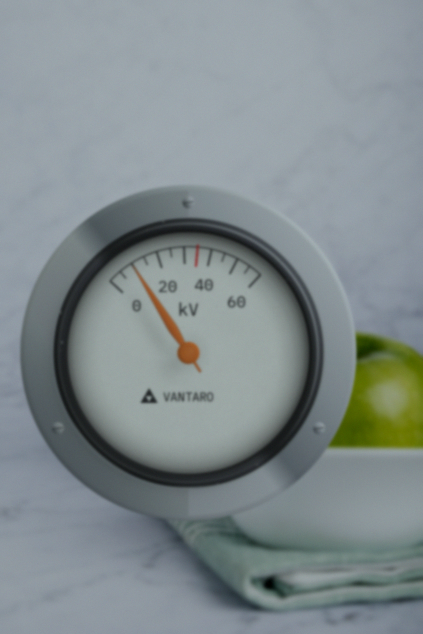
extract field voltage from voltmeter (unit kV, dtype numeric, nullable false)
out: 10 kV
